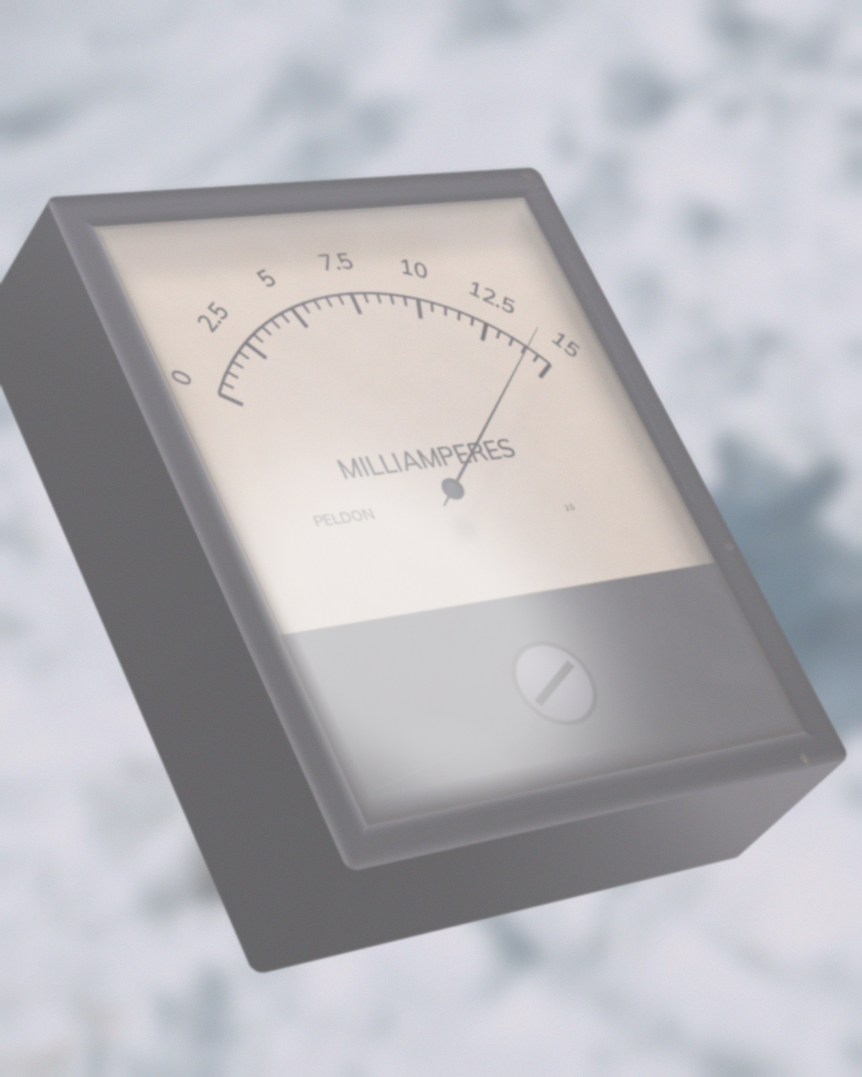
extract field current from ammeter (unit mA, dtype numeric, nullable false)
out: 14 mA
